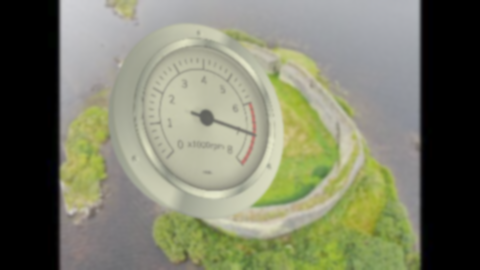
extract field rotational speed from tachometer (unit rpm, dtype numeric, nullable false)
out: 7000 rpm
